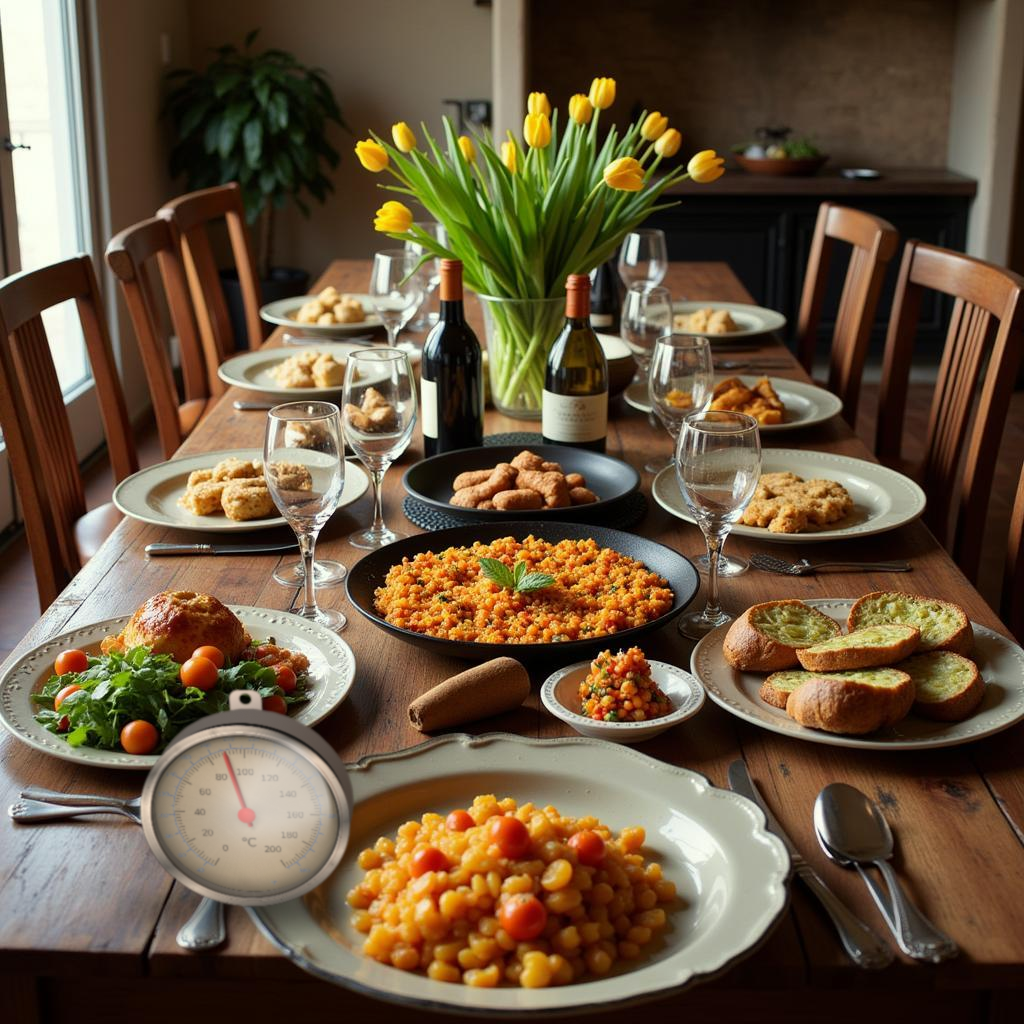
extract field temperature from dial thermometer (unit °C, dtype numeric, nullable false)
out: 90 °C
